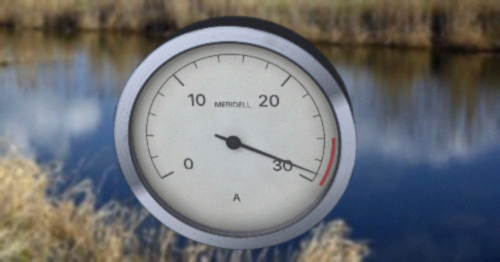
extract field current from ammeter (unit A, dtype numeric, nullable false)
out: 29 A
